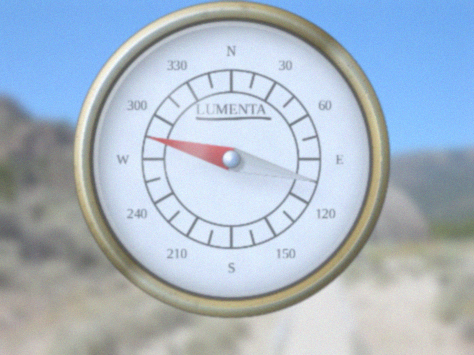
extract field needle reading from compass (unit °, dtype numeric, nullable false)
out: 285 °
